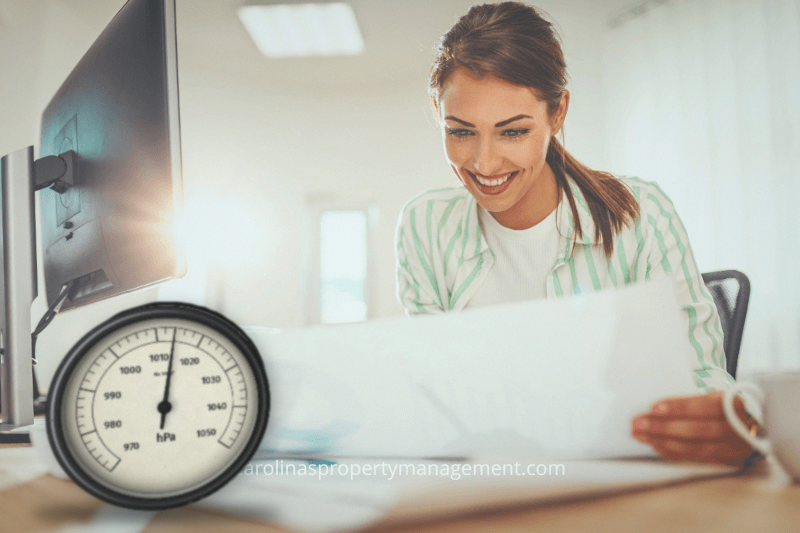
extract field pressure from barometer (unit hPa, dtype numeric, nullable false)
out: 1014 hPa
